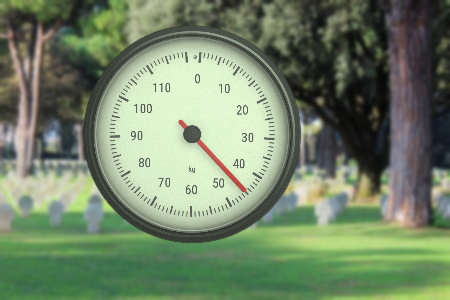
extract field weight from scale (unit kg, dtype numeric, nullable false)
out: 45 kg
